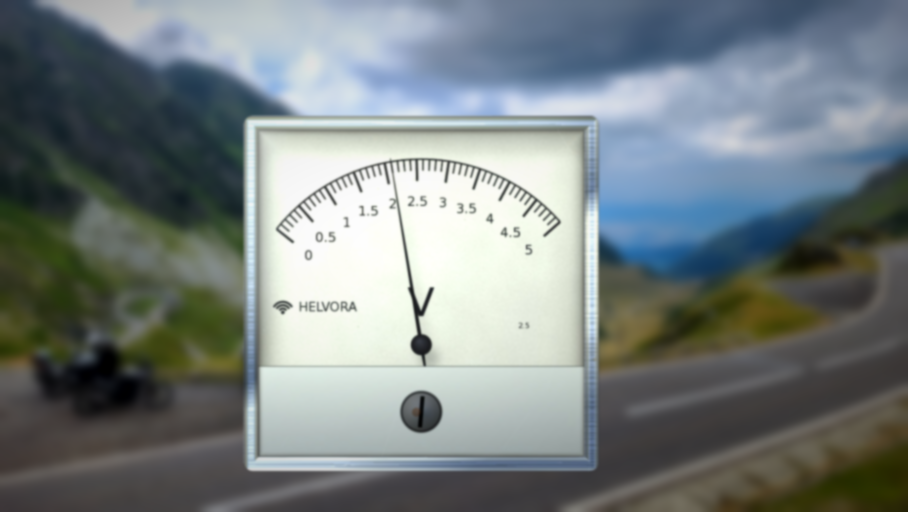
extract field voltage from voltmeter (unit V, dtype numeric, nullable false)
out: 2.1 V
